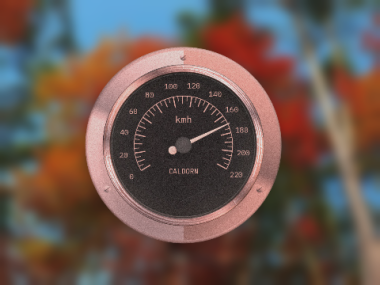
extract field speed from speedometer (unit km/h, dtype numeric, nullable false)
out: 170 km/h
